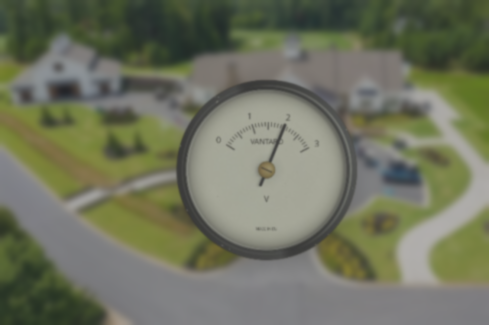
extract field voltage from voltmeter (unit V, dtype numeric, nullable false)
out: 2 V
